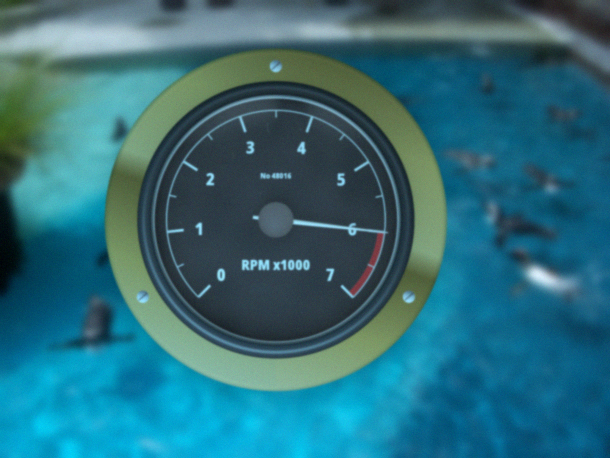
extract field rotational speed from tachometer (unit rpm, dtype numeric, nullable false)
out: 6000 rpm
